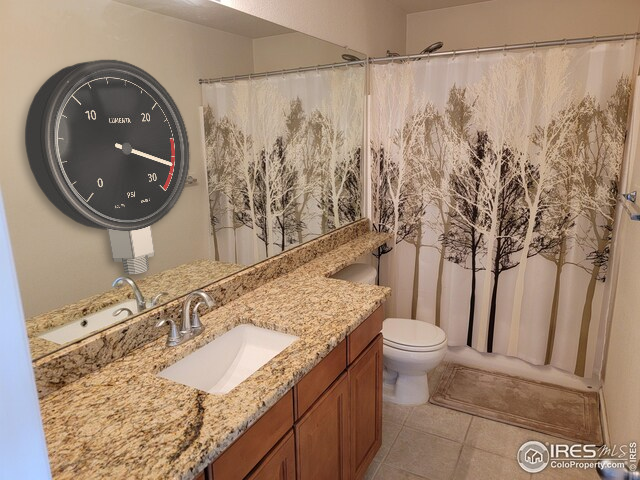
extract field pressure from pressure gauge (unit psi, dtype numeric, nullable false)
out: 27 psi
